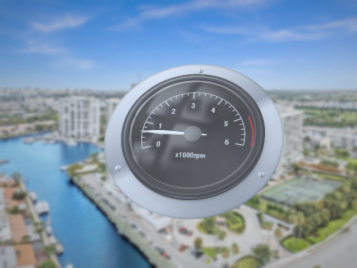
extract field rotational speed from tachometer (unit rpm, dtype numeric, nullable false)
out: 600 rpm
